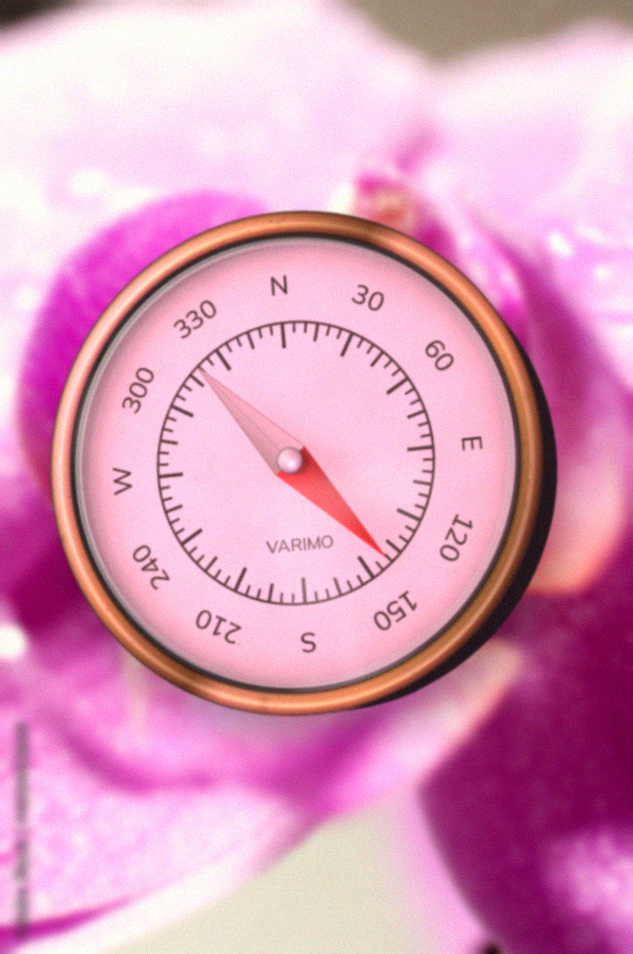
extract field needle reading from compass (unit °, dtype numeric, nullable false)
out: 140 °
